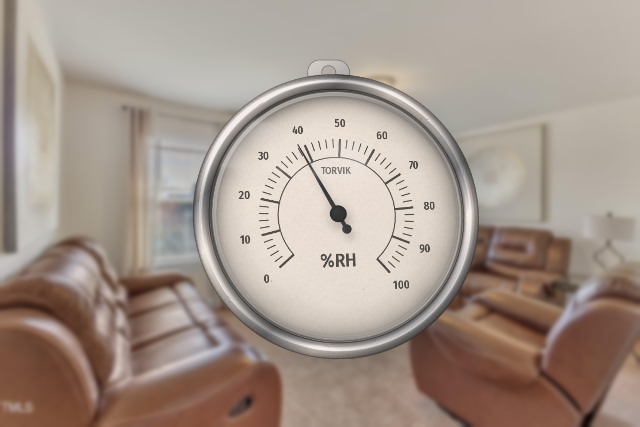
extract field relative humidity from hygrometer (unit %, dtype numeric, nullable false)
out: 38 %
